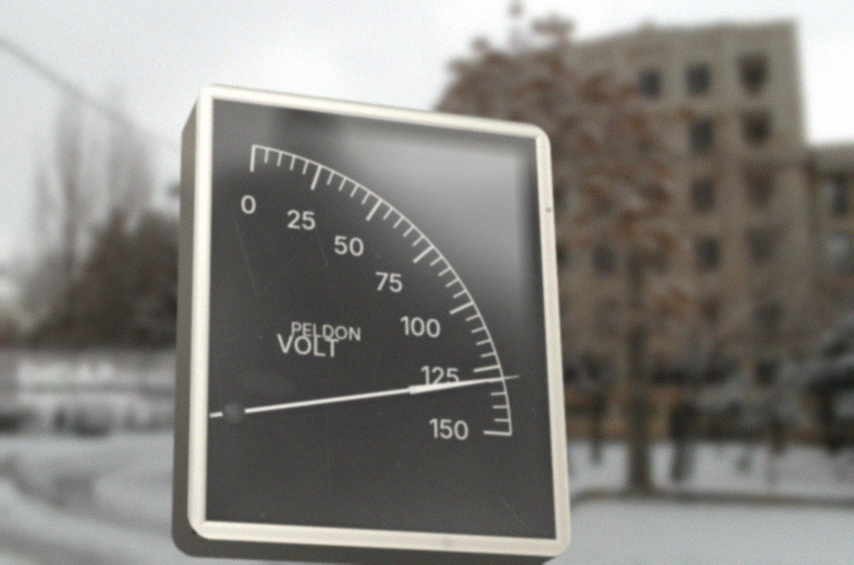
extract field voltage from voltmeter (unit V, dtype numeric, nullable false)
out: 130 V
